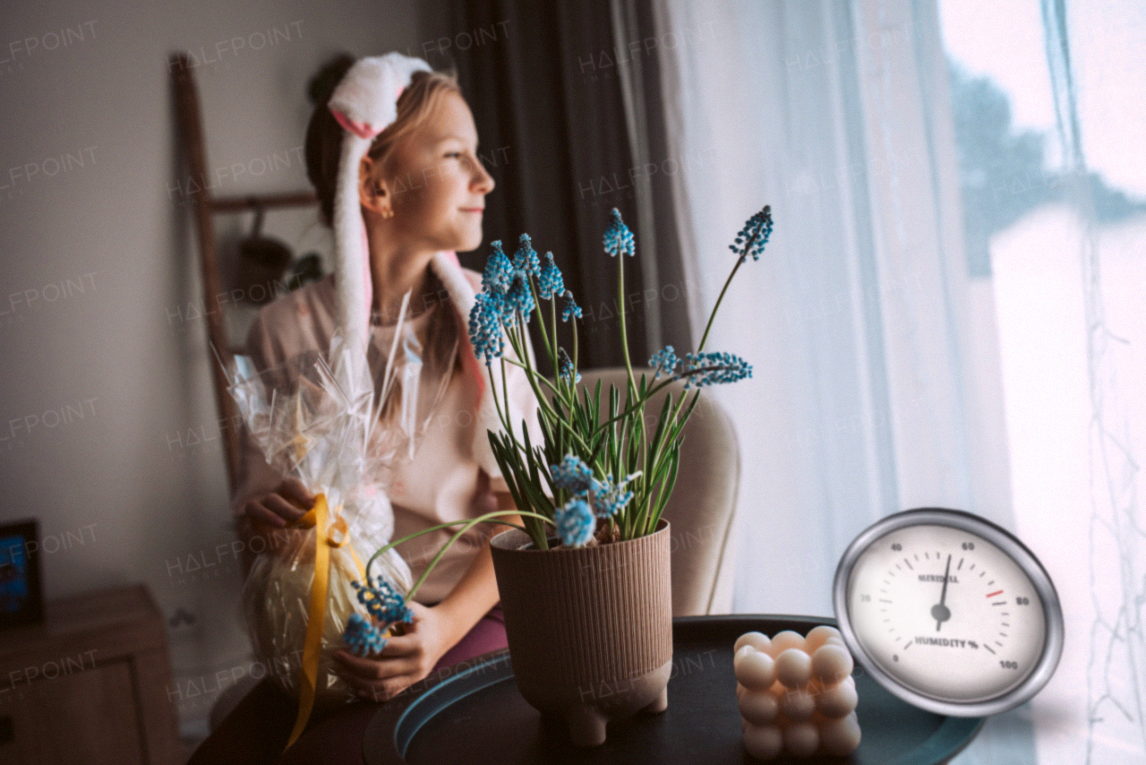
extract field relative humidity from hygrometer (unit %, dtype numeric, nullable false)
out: 56 %
